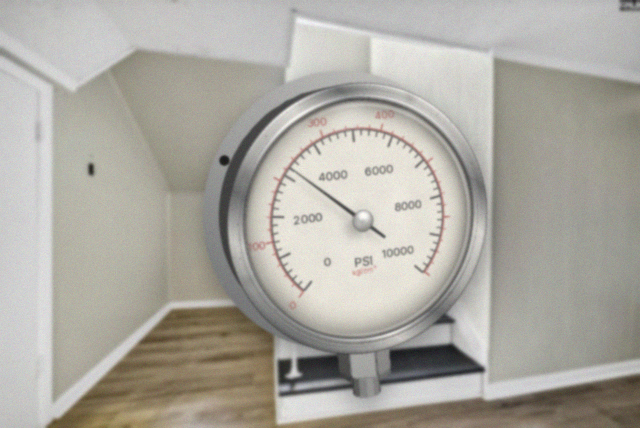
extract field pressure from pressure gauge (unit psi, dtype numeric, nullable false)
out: 3200 psi
